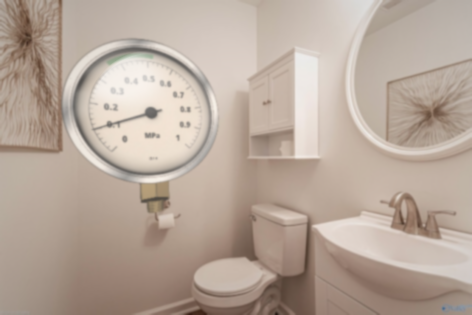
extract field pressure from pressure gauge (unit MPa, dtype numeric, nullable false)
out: 0.1 MPa
